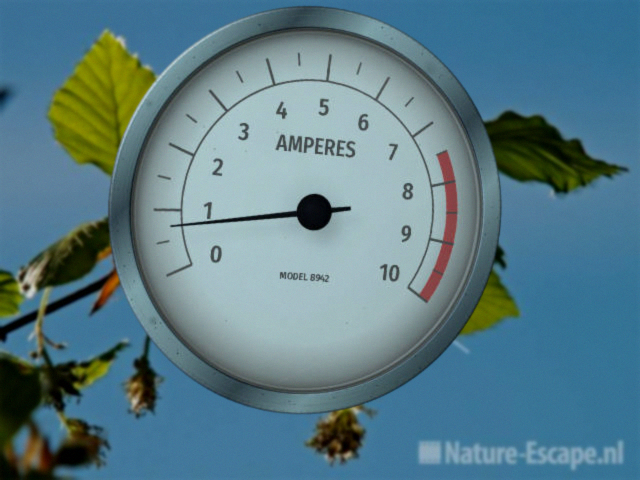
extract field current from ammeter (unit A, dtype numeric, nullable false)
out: 0.75 A
